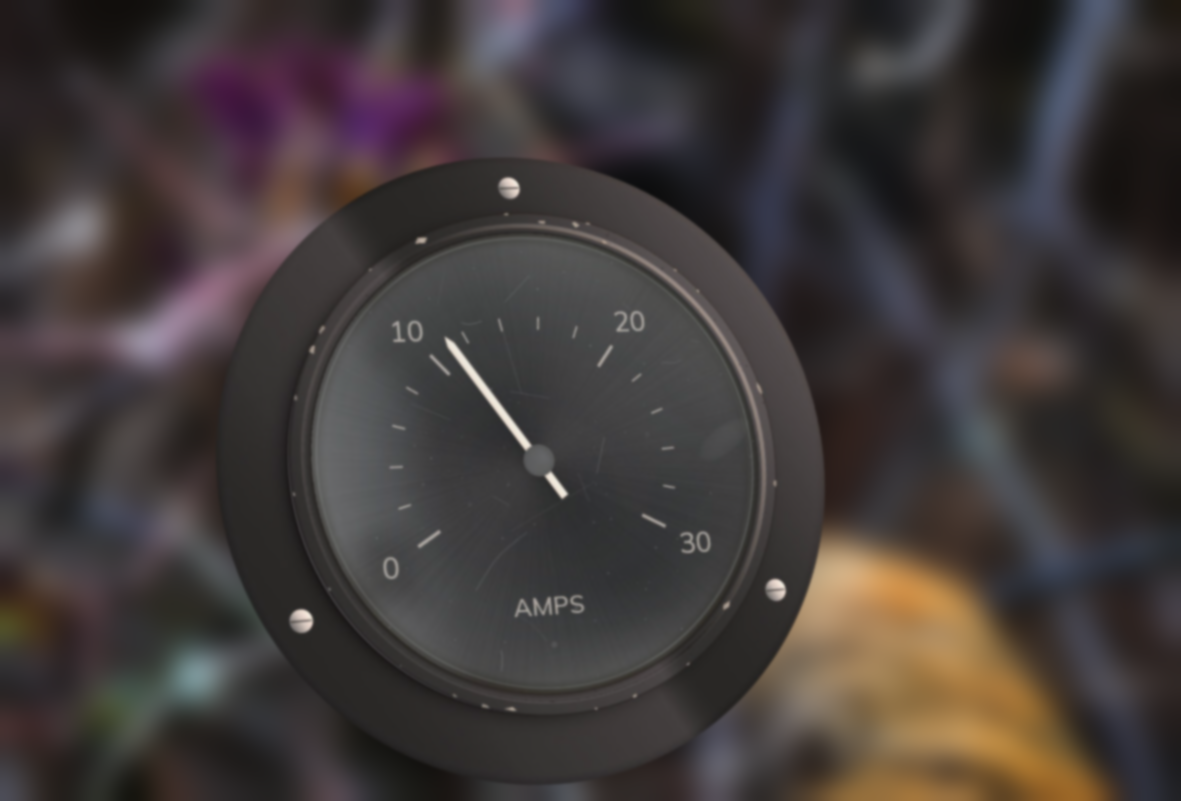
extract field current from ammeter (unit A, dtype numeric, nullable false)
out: 11 A
